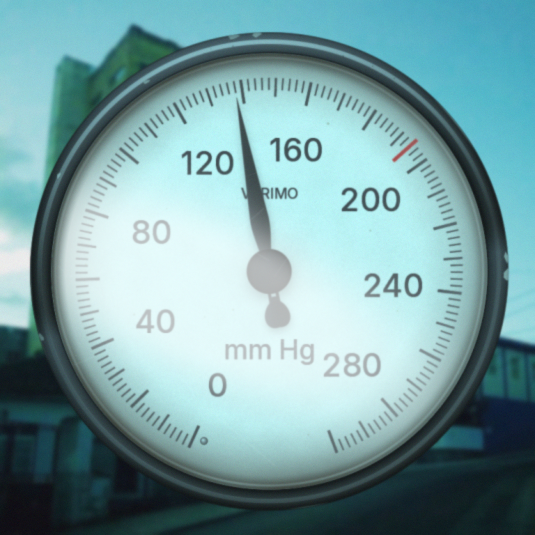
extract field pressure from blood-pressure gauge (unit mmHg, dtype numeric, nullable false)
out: 138 mmHg
